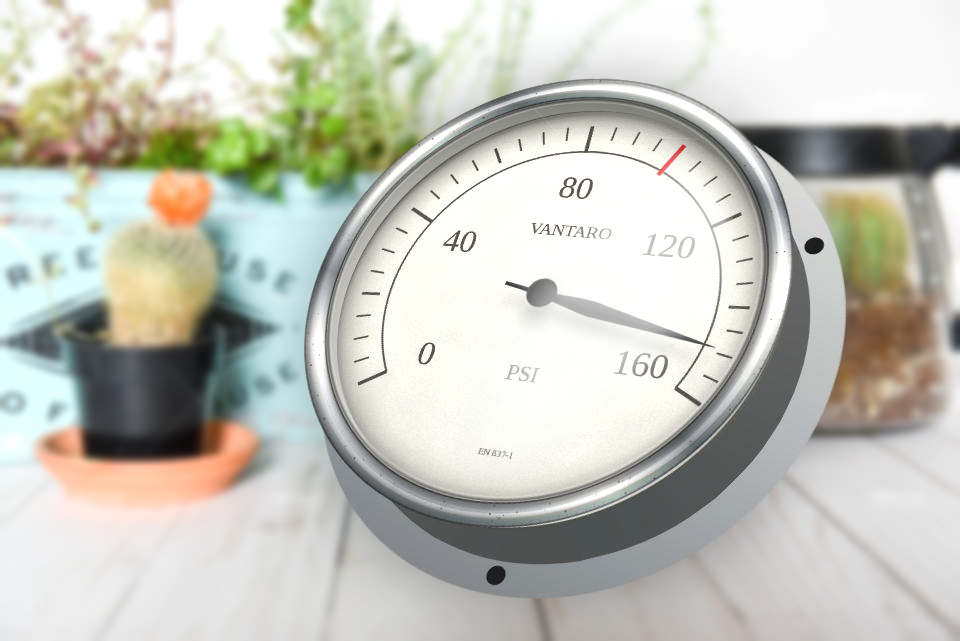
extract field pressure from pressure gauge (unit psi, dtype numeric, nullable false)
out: 150 psi
